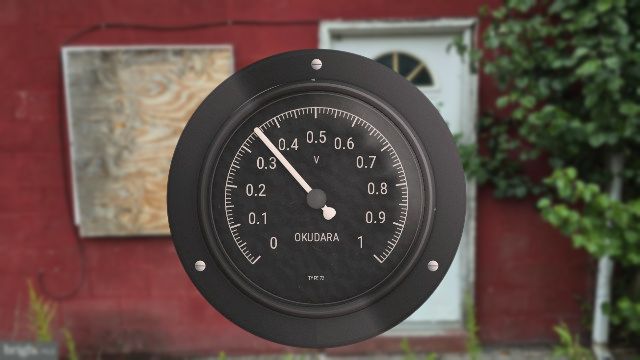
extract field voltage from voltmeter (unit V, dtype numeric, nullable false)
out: 0.35 V
